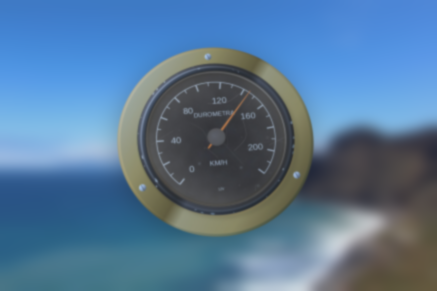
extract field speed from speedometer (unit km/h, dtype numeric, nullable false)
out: 145 km/h
